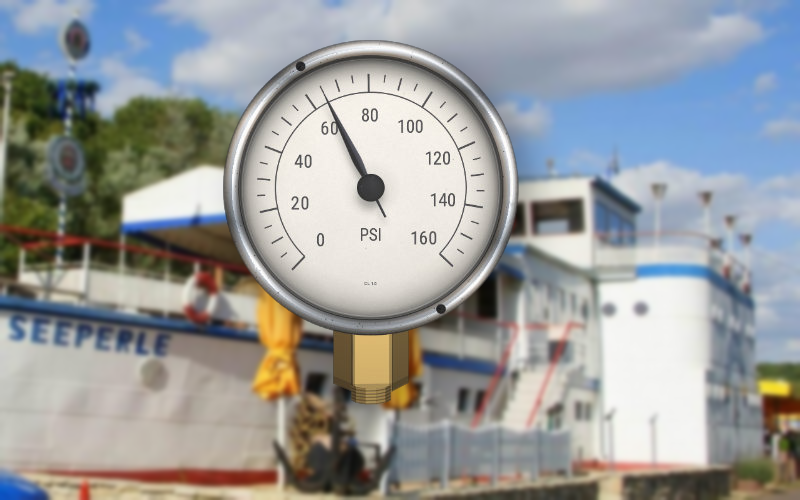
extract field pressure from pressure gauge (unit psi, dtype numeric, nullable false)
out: 65 psi
